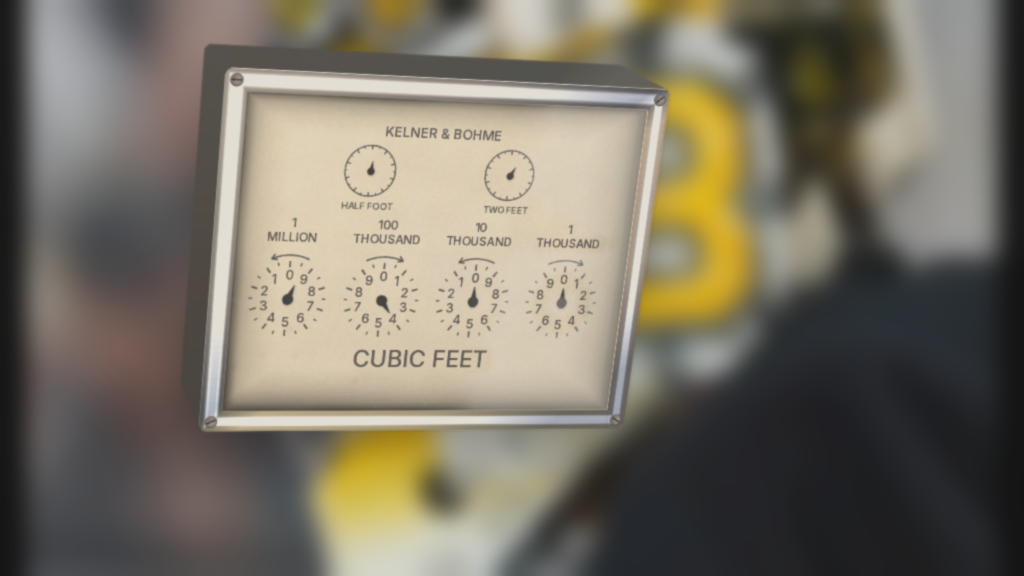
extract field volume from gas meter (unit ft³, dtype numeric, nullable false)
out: 940000 ft³
